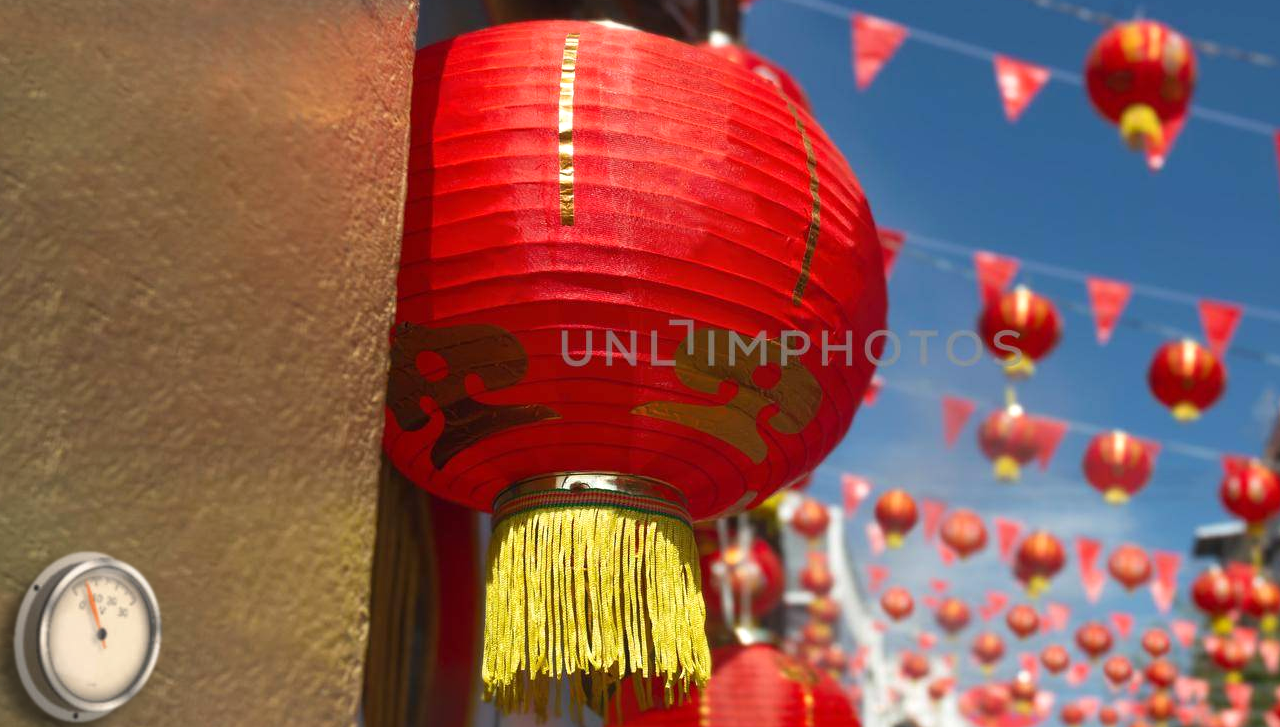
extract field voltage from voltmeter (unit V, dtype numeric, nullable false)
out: 5 V
